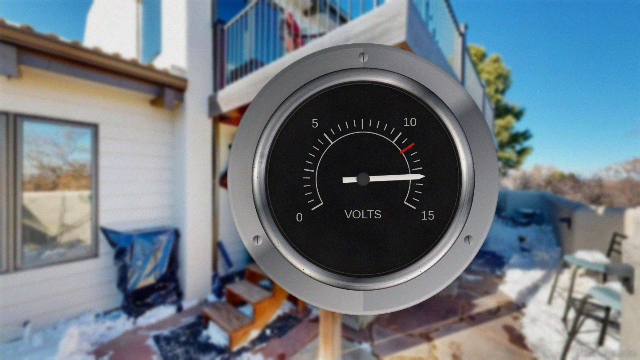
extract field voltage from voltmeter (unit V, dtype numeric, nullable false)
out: 13 V
